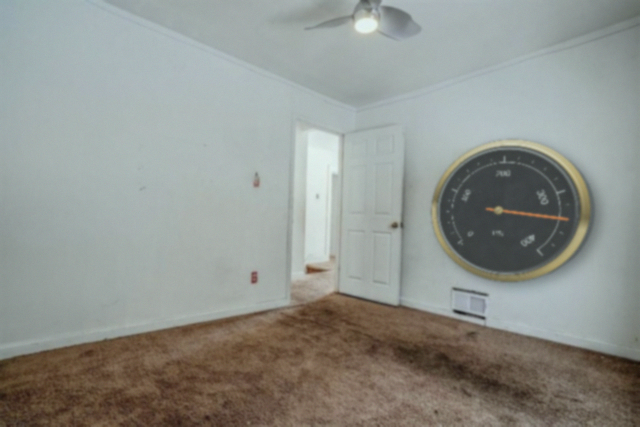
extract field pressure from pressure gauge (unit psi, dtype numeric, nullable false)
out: 340 psi
